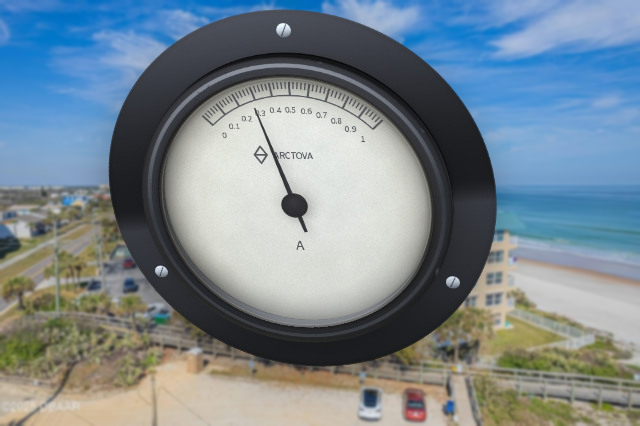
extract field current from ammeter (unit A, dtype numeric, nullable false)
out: 0.3 A
